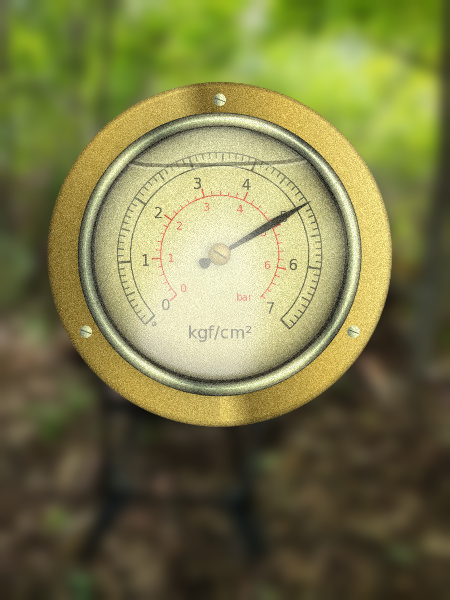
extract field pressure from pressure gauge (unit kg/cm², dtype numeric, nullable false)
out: 5 kg/cm²
